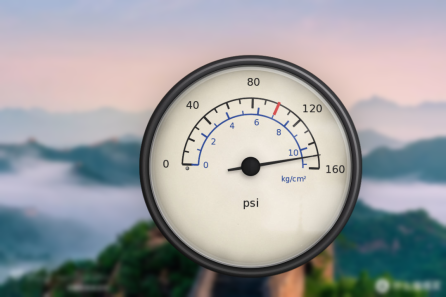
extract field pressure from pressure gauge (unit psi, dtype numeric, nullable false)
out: 150 psi
